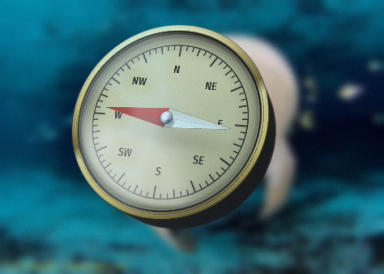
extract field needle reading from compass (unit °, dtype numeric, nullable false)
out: 275 °
